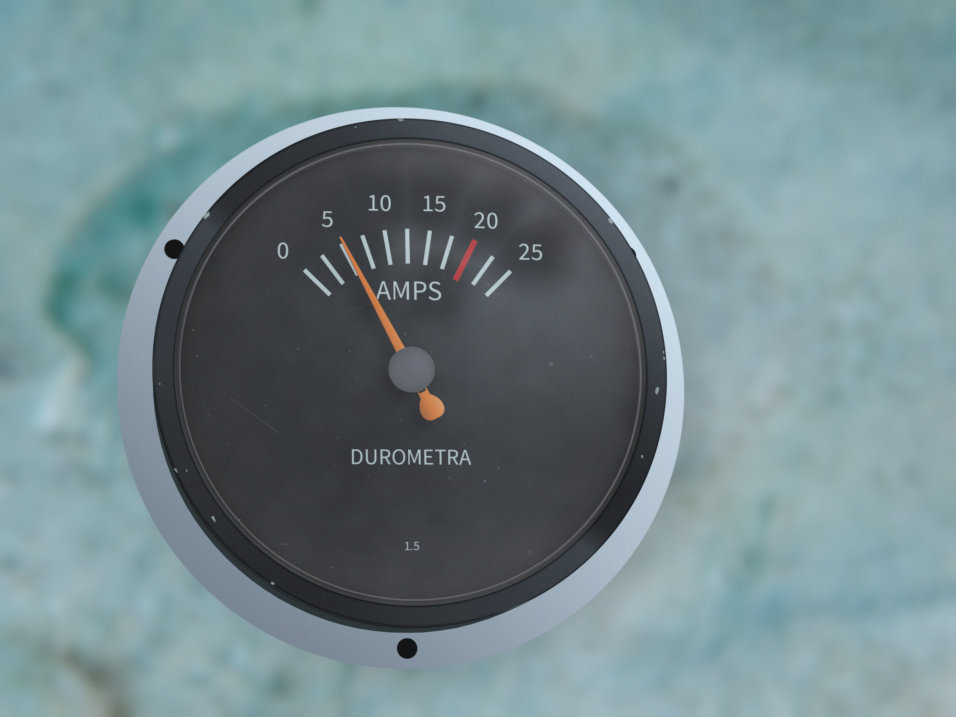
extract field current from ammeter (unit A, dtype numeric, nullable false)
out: 5 A
